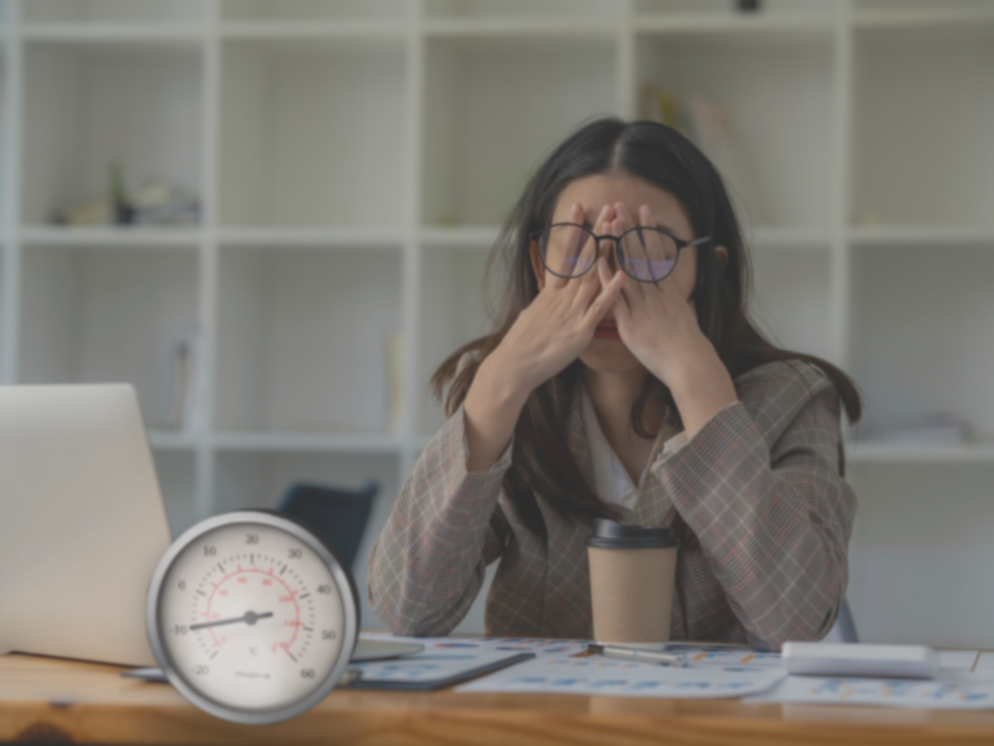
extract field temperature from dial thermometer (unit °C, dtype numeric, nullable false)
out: -10 °C
